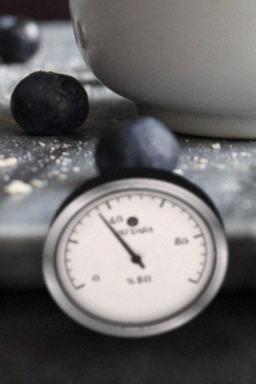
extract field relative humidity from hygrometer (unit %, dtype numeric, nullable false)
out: 36 %
